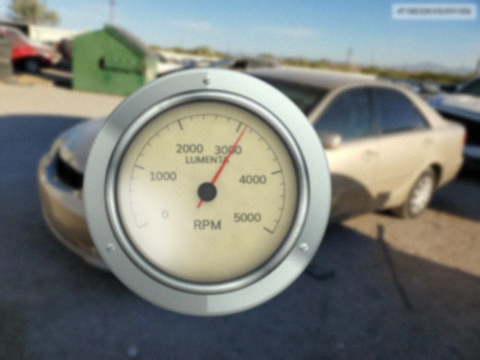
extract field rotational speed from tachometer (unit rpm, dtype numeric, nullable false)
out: 3100 rpm
